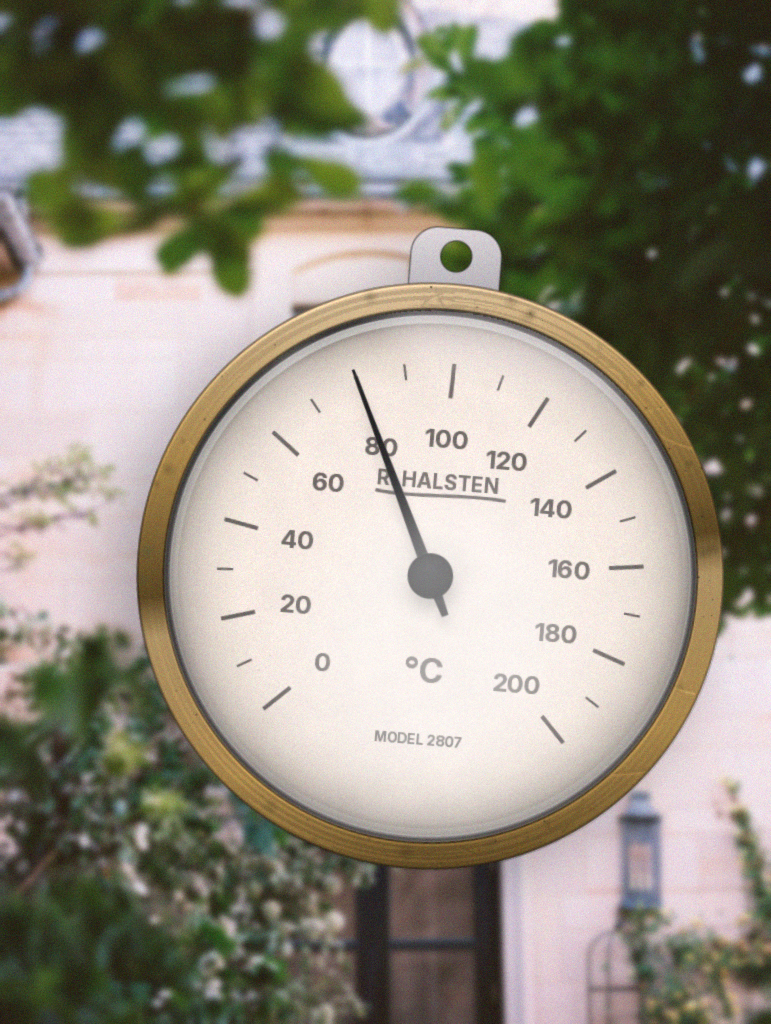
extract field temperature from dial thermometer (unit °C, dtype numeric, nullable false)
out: 80 °C
